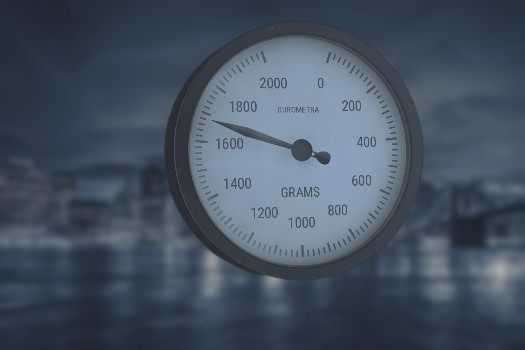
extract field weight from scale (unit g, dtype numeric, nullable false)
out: 1680 g
